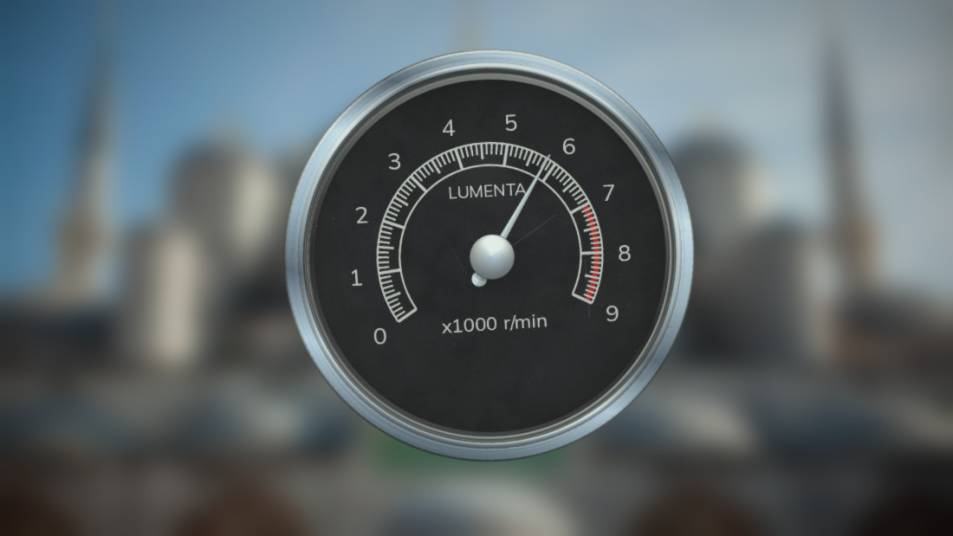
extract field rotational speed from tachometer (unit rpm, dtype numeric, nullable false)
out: 5800 rpm
